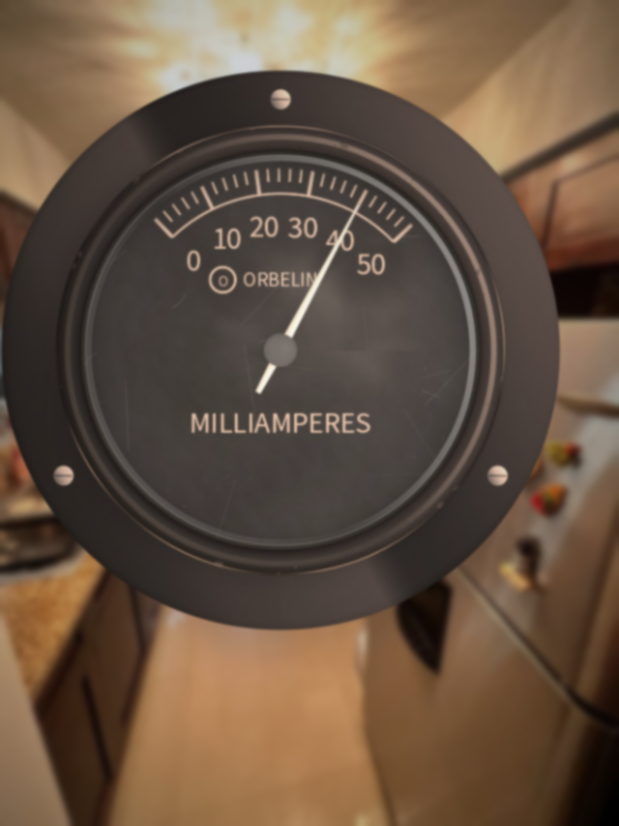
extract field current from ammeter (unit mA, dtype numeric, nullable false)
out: 40 mA
